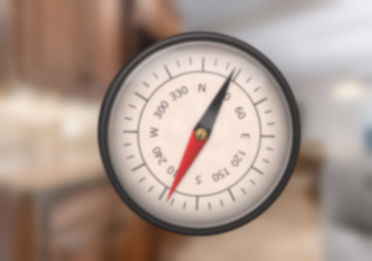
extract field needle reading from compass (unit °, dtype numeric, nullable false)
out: 205 °
